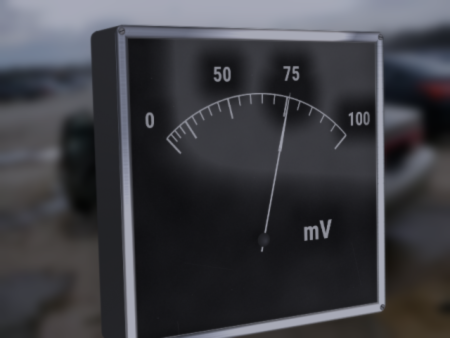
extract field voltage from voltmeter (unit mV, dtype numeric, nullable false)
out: 75 mV
